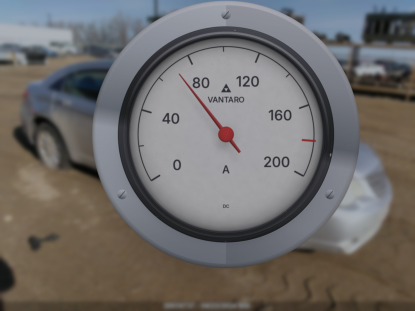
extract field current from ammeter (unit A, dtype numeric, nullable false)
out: 70 A
